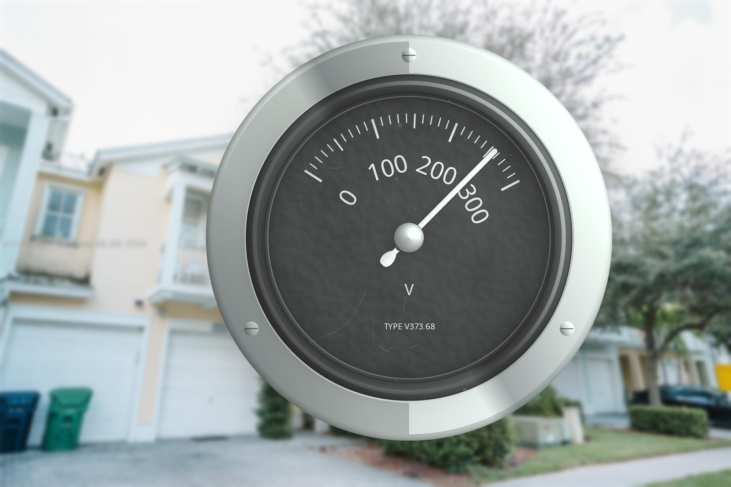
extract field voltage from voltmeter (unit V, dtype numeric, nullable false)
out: 255 V
